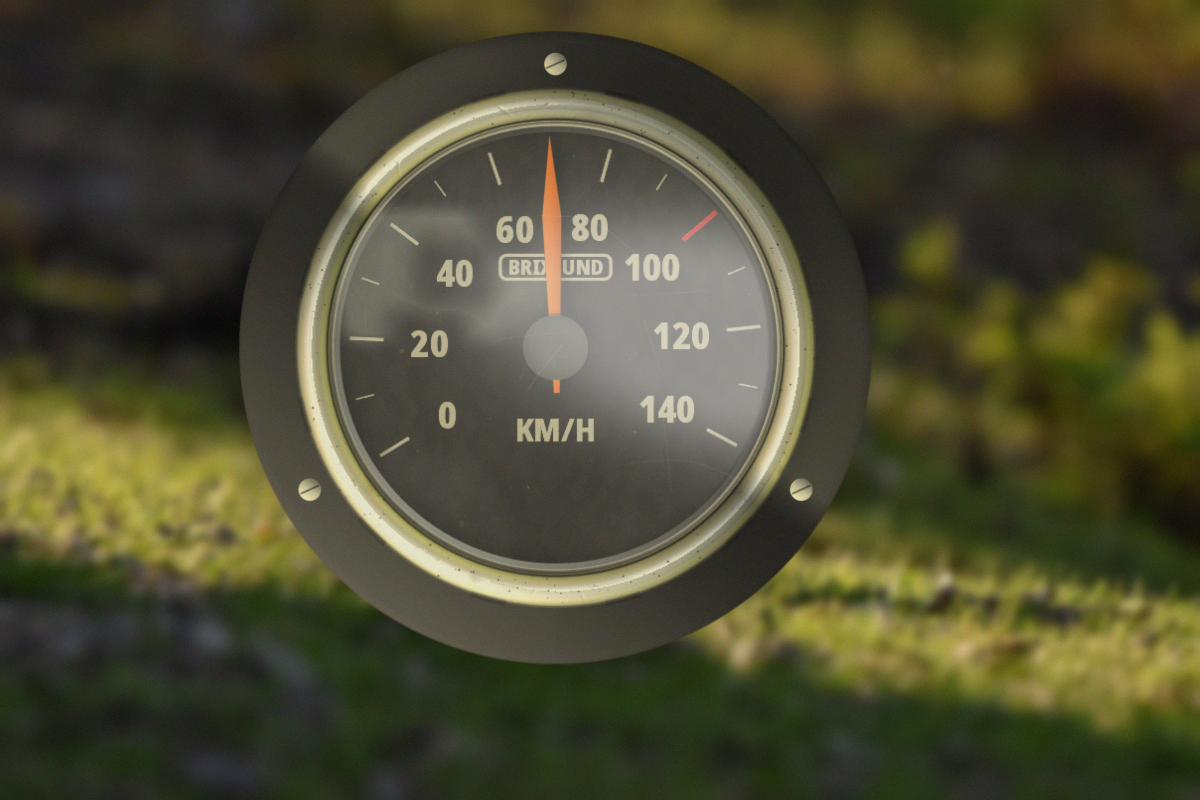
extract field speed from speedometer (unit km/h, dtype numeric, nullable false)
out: 70 km/h
